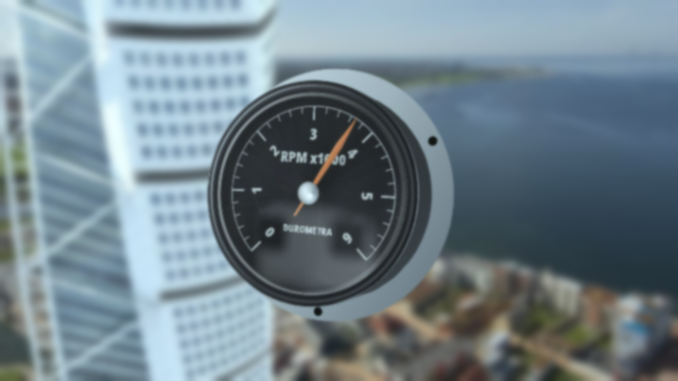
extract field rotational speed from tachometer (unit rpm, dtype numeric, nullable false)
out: 3700 rpm
